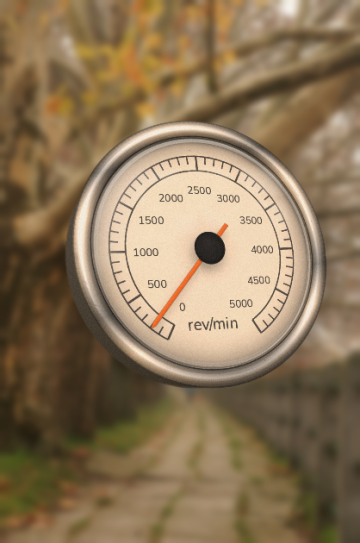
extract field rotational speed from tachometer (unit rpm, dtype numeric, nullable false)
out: 200 rpm
